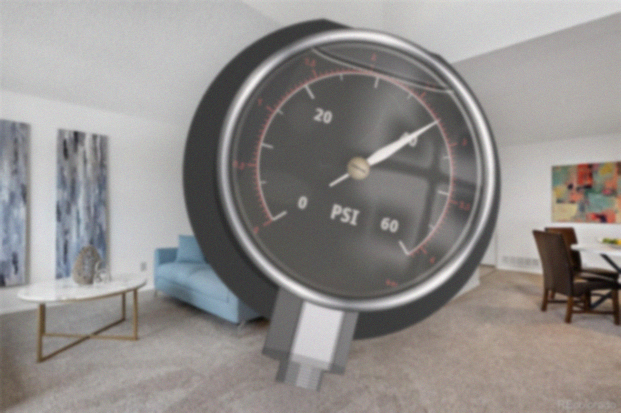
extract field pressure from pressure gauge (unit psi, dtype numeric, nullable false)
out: 40 psi
